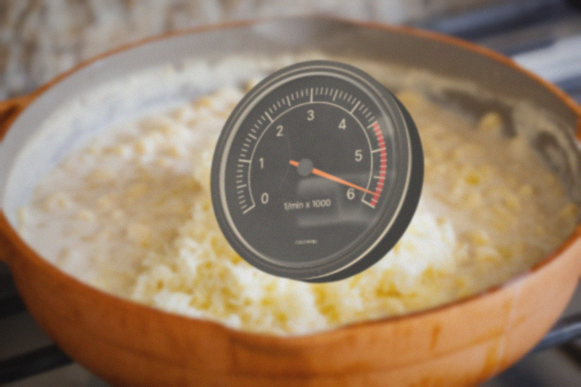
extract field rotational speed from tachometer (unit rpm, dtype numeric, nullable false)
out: 5800 rpm
